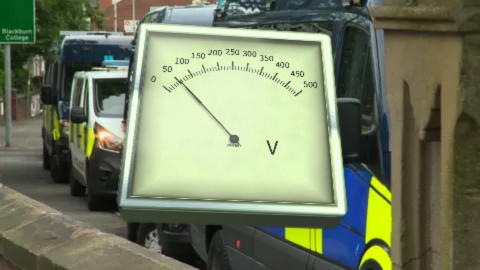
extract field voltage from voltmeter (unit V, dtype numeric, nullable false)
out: 50 V
